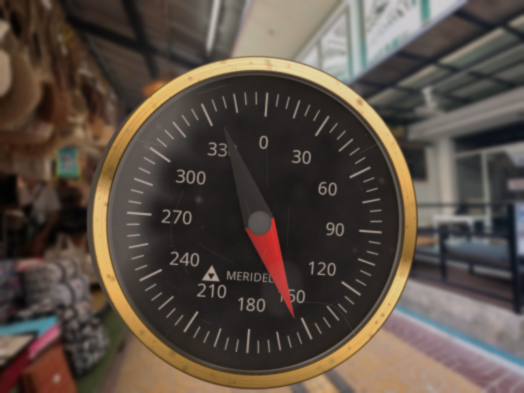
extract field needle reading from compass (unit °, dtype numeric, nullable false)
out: 155 °
